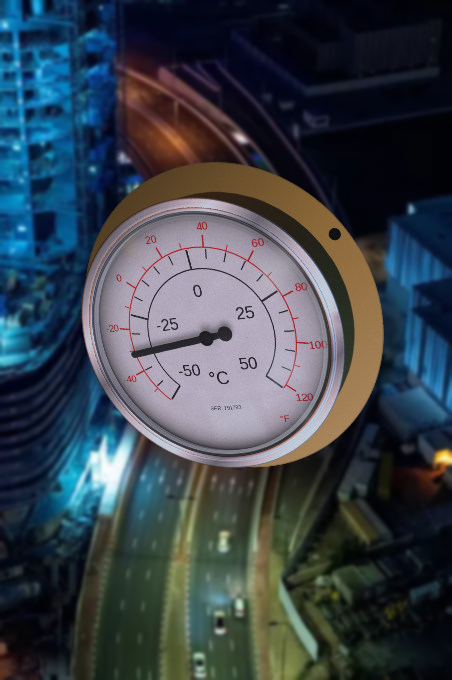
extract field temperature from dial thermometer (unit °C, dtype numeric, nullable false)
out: -35 °C
